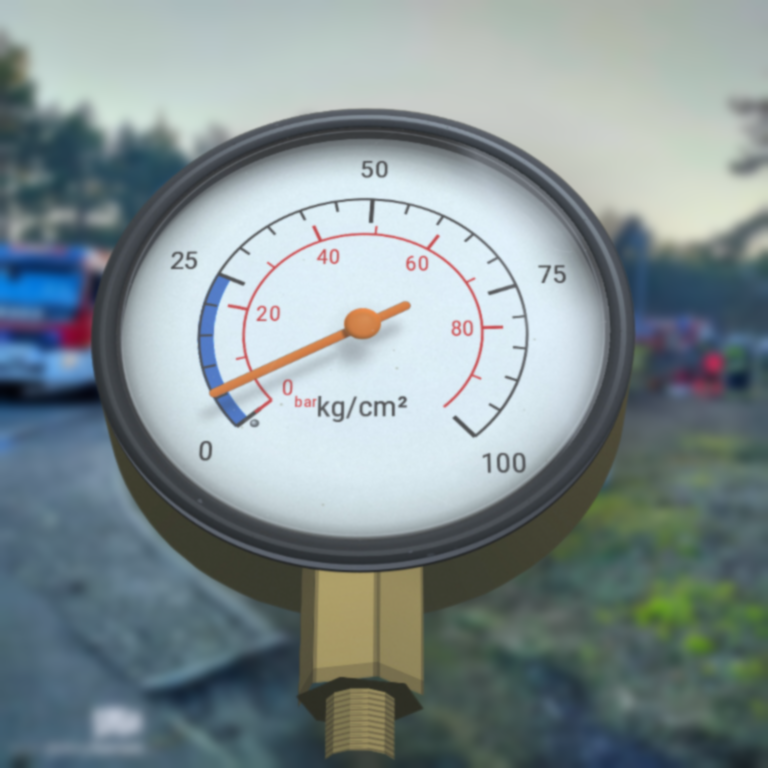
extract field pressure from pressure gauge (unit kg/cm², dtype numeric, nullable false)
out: 5 kg/cm²
